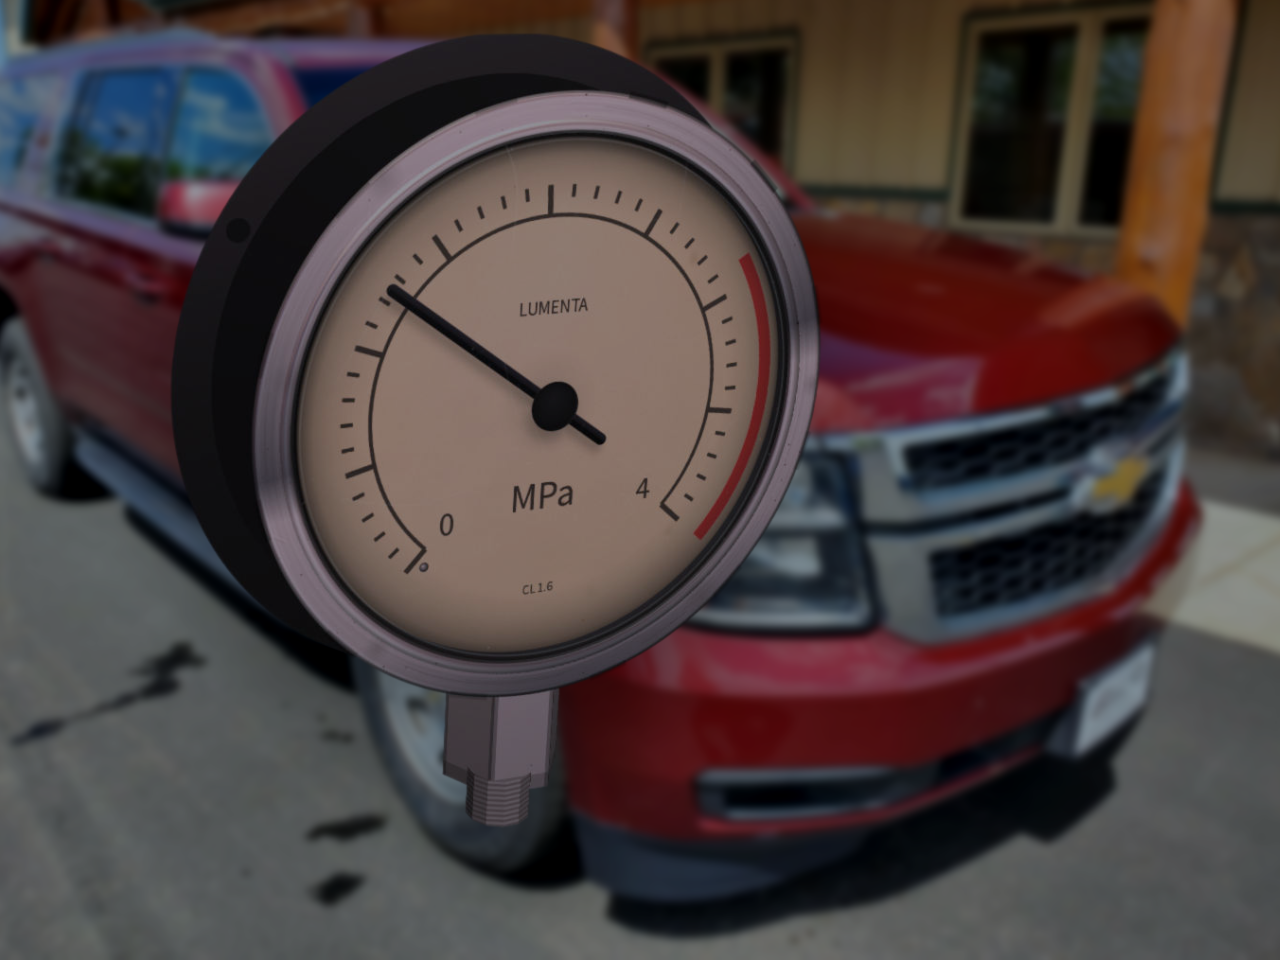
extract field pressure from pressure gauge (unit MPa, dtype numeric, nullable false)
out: 1.25 MPa
